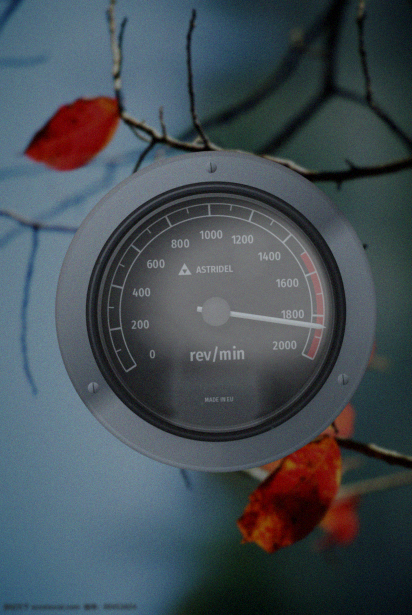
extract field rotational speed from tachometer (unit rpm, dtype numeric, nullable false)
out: 1850 rpm
